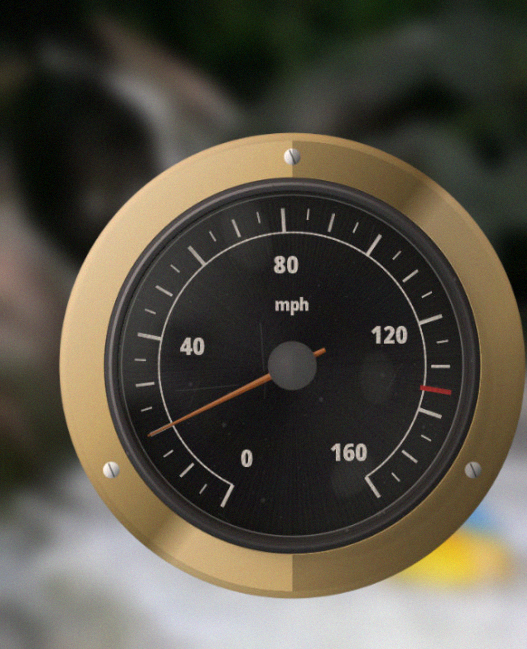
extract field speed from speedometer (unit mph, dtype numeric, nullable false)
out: 20 mph
